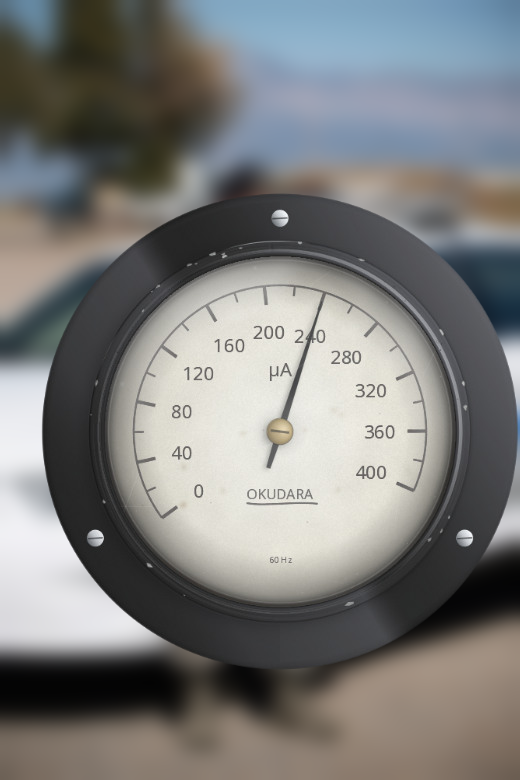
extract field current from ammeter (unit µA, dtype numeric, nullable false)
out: 240 µA
